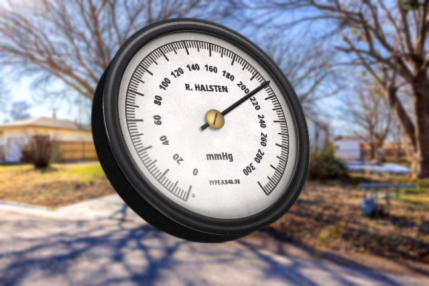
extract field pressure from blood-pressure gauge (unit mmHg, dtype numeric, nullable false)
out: 210 mmHg
